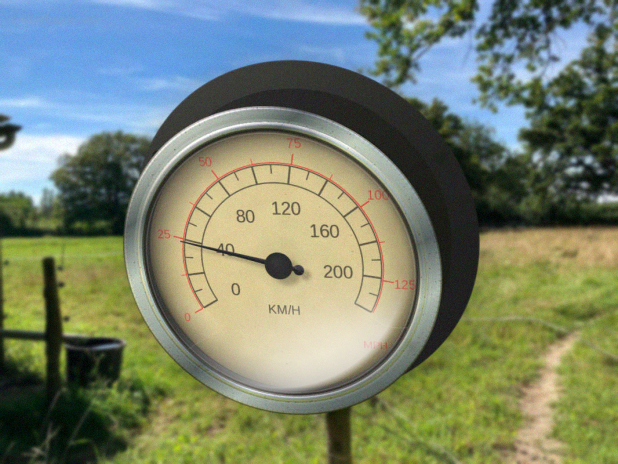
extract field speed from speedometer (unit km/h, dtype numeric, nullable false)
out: 40 km/h
